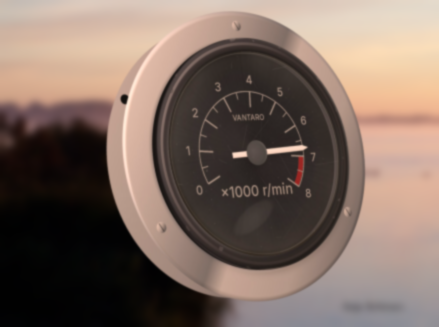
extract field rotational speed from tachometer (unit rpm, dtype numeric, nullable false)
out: 6750 rpm
